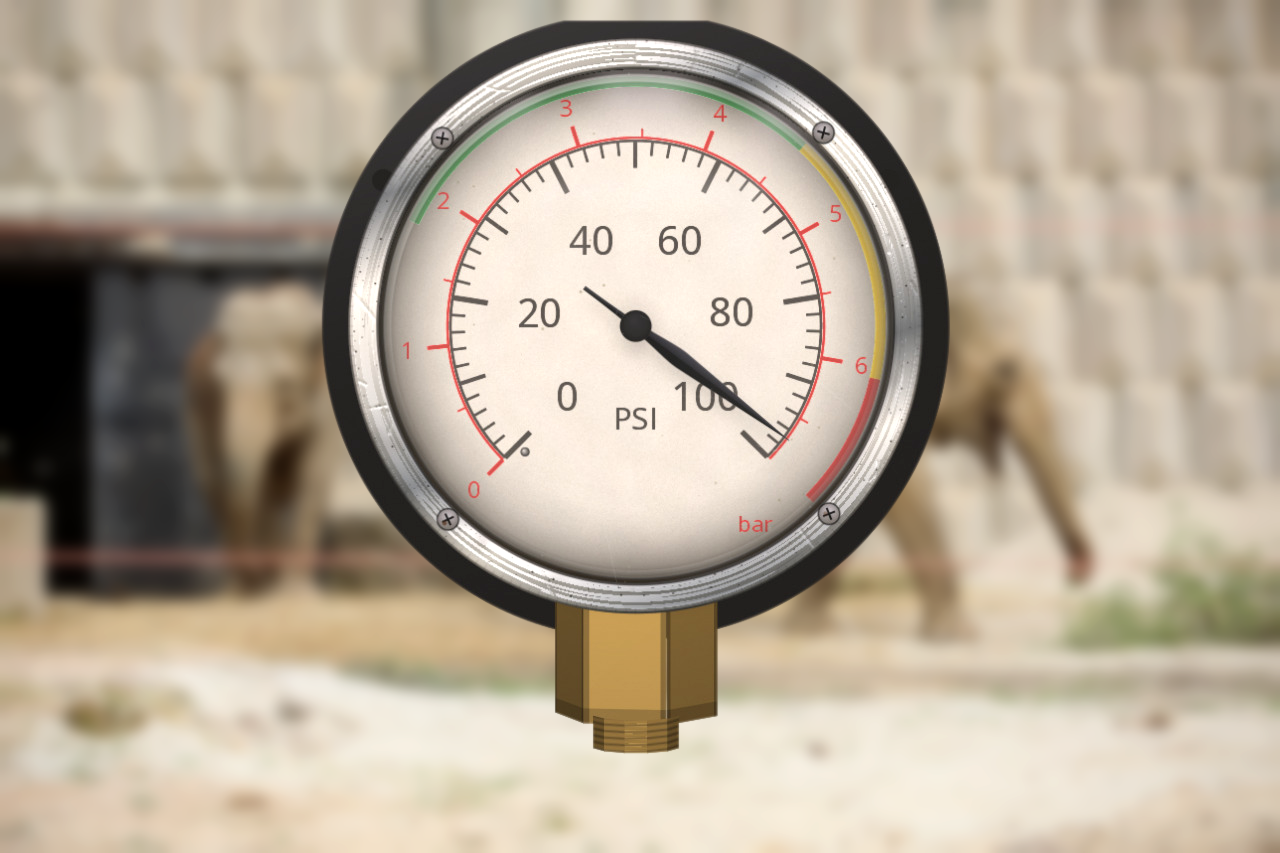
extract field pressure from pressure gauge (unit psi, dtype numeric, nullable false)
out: 97 psi
